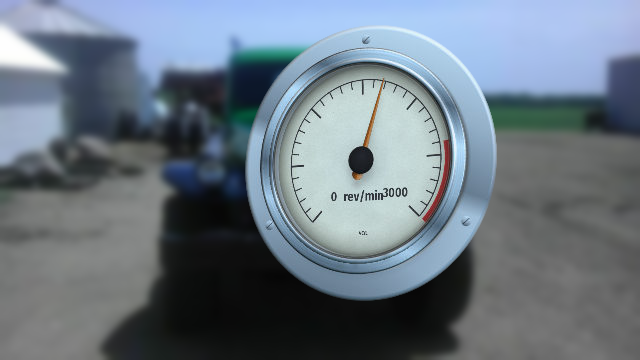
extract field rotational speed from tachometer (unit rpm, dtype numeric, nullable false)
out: 1700 rpm
